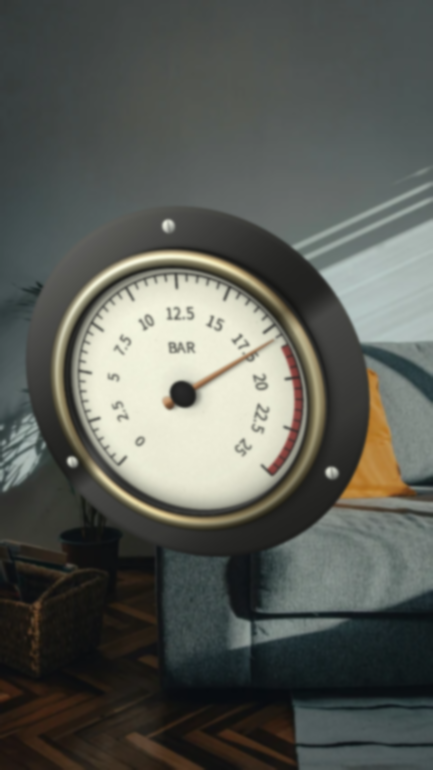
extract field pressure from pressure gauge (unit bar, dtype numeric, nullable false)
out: 18 bar
